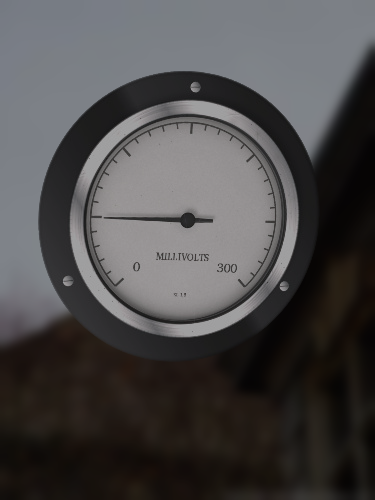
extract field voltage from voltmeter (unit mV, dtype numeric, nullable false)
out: 50 mV
